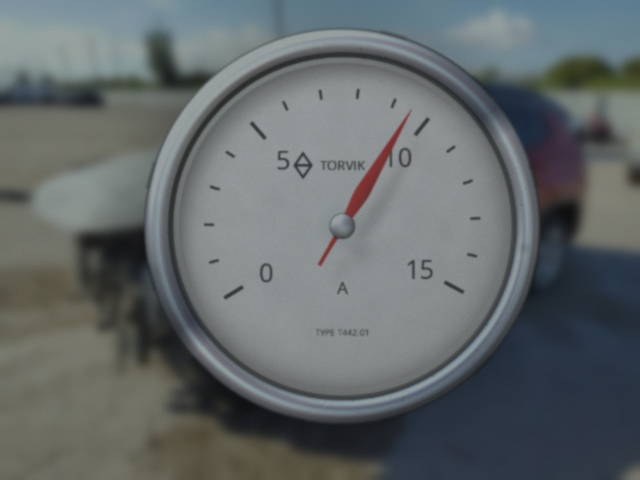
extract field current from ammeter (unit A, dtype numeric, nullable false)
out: 9.5 A
